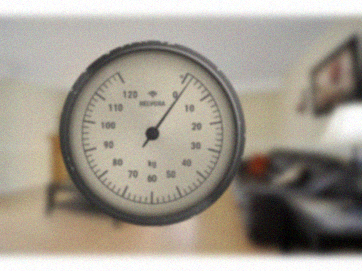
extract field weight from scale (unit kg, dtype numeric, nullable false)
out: 2 kg
